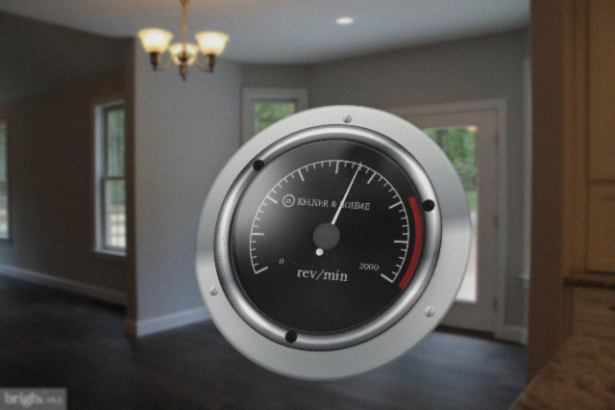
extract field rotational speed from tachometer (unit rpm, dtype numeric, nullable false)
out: 1150 rpm
